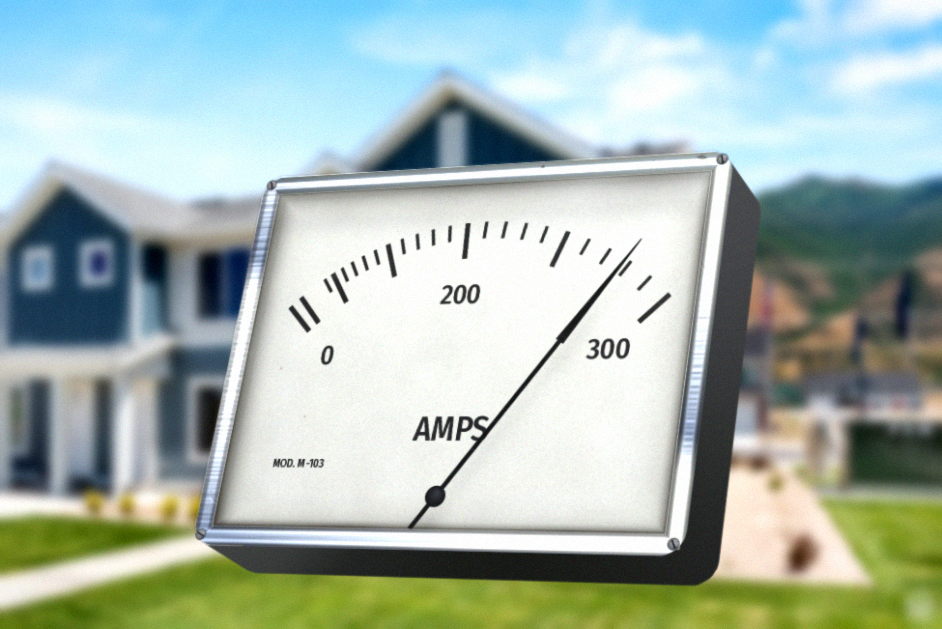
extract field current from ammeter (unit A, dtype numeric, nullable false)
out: 280 A
